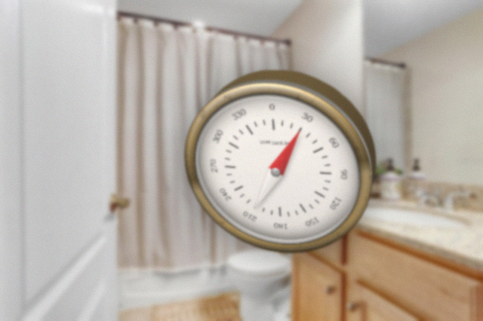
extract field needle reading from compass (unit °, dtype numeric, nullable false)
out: 30 °
